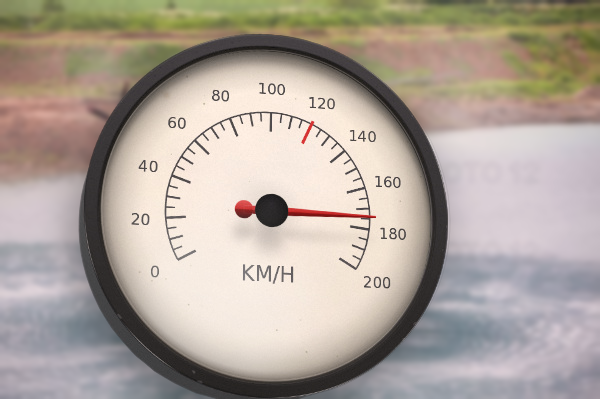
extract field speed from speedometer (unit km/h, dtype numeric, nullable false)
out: 175 km/h
